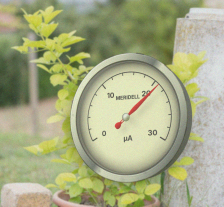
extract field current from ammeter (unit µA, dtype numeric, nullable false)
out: 21 µA
